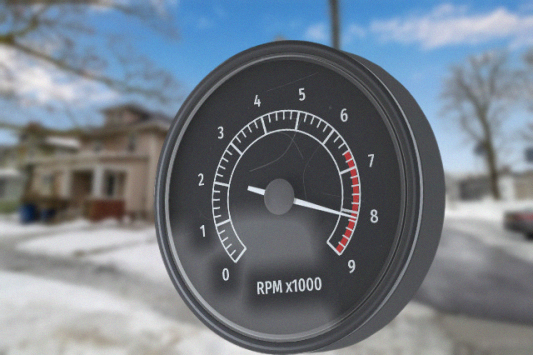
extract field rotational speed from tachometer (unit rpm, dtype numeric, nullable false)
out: 8100 rpm
